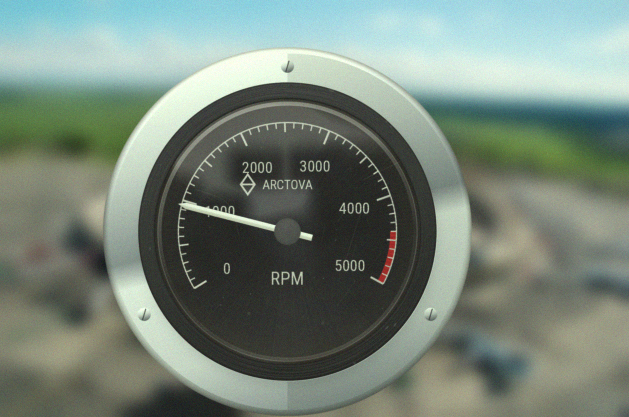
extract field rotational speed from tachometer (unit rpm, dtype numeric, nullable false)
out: 950 rpm
